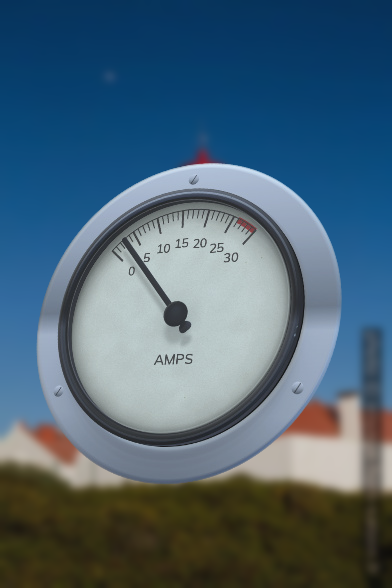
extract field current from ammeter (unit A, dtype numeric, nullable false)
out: 3 A
